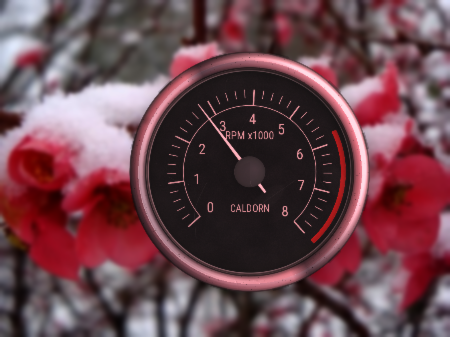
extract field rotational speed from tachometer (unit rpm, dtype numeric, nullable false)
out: 2800 rpm
